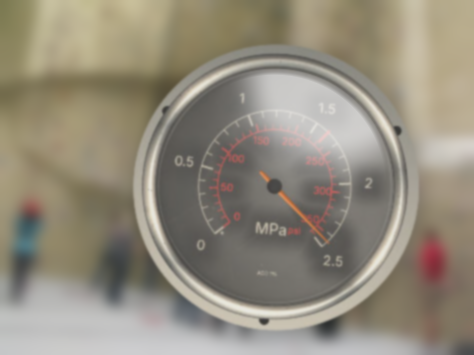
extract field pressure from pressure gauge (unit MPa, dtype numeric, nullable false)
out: 2.45 MPa
